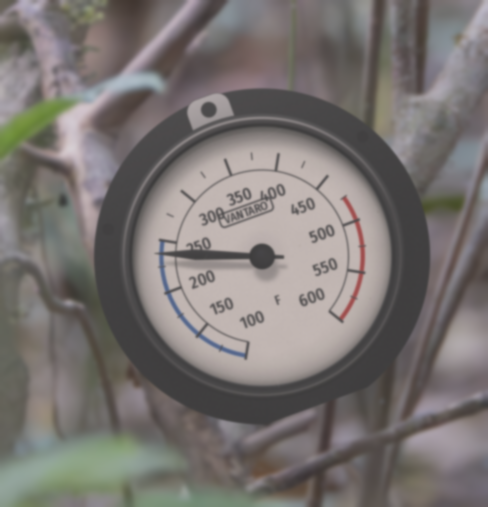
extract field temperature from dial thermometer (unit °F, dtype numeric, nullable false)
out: 237.5 °F
